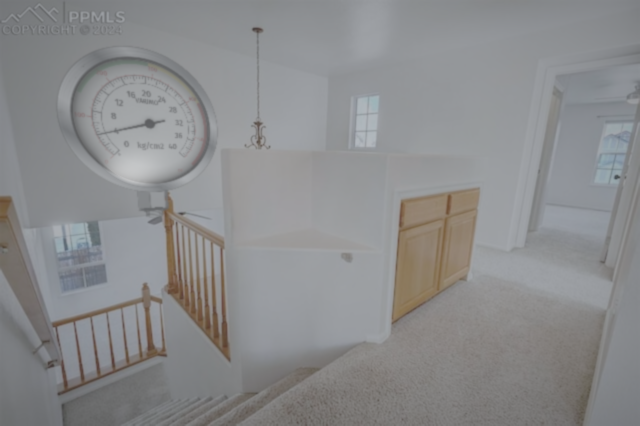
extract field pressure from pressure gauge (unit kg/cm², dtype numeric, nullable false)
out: 4 kg/cm²
